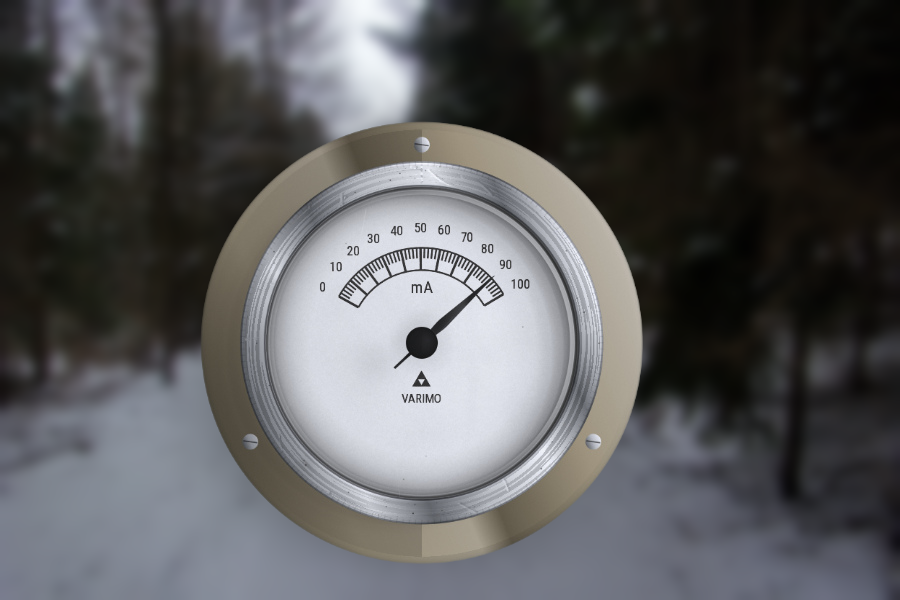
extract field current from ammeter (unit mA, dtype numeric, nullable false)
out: 90 mA
